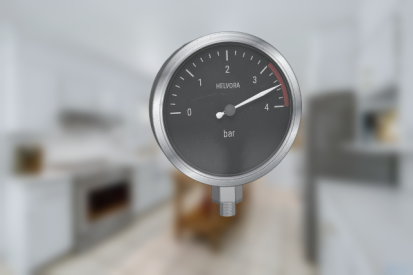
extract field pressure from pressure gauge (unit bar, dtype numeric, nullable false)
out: 3.5 bar
